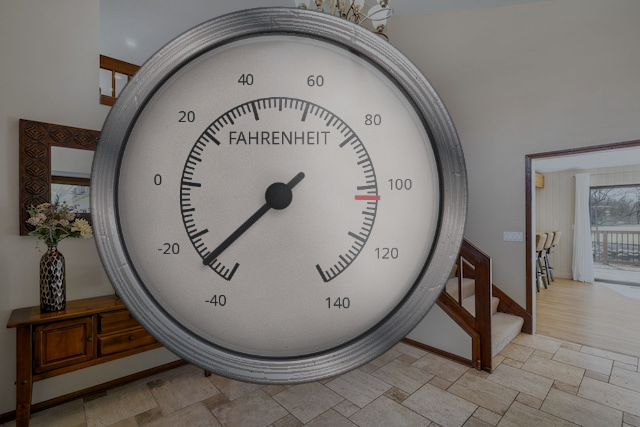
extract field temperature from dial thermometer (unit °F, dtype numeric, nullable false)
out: -30 °F
